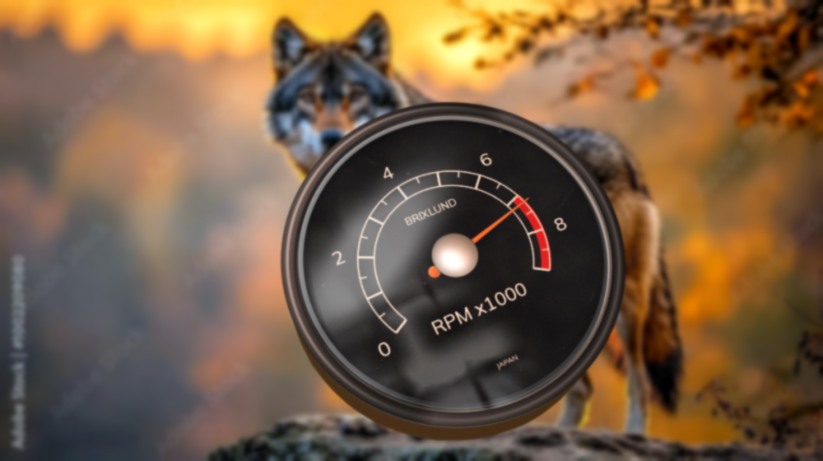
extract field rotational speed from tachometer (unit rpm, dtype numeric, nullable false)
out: 7250 rpm
